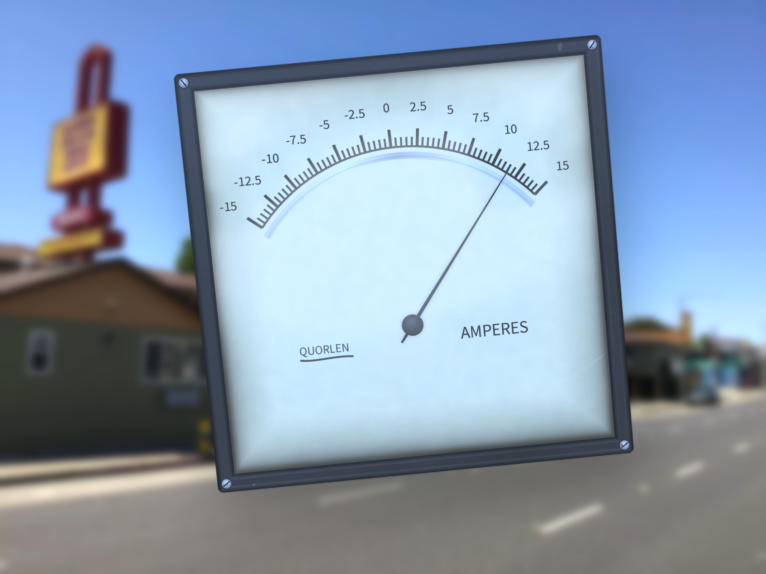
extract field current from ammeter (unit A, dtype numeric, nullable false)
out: 11.5 A
